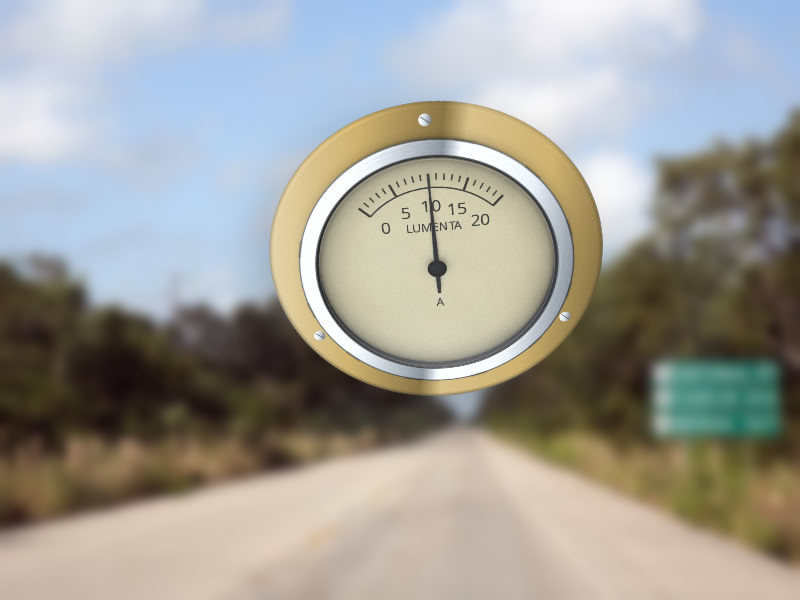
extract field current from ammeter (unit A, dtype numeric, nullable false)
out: 10 A
